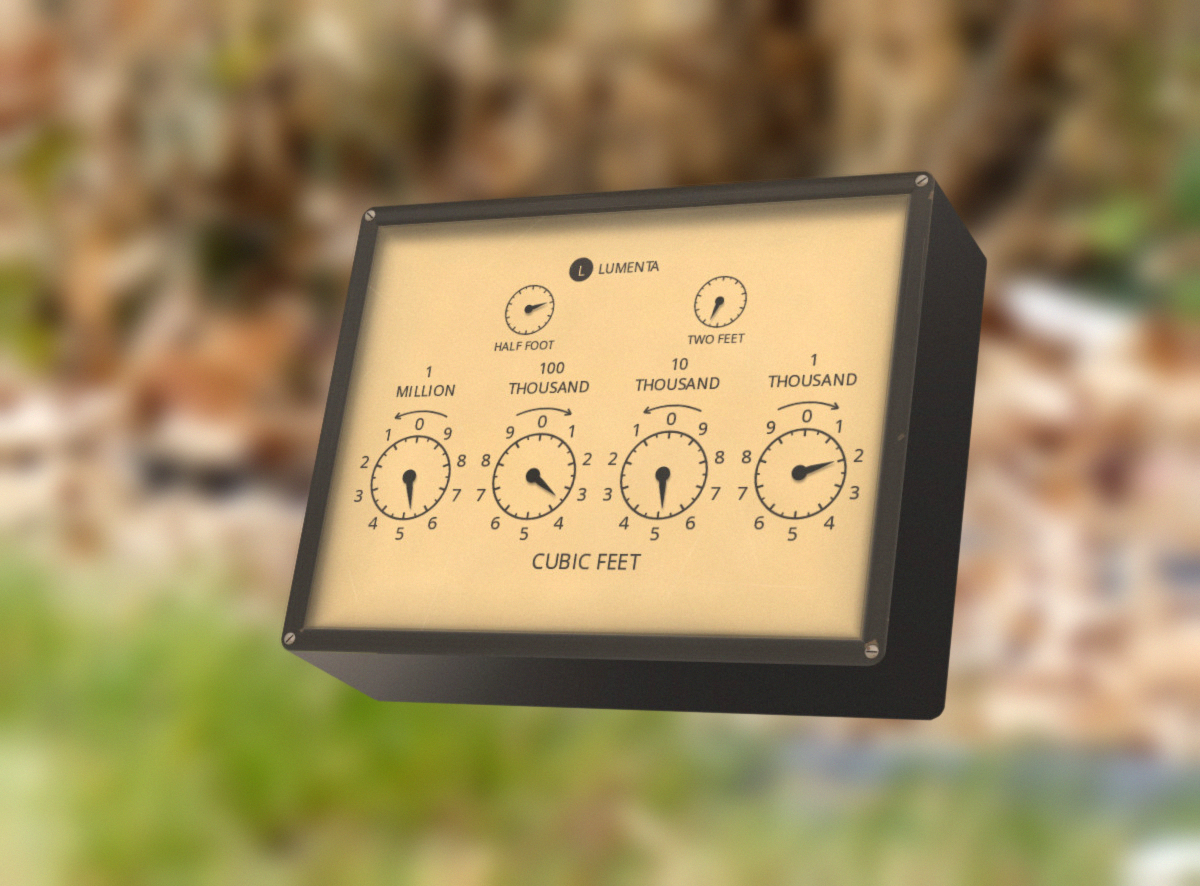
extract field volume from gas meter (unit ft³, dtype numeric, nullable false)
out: 535200 ft³
